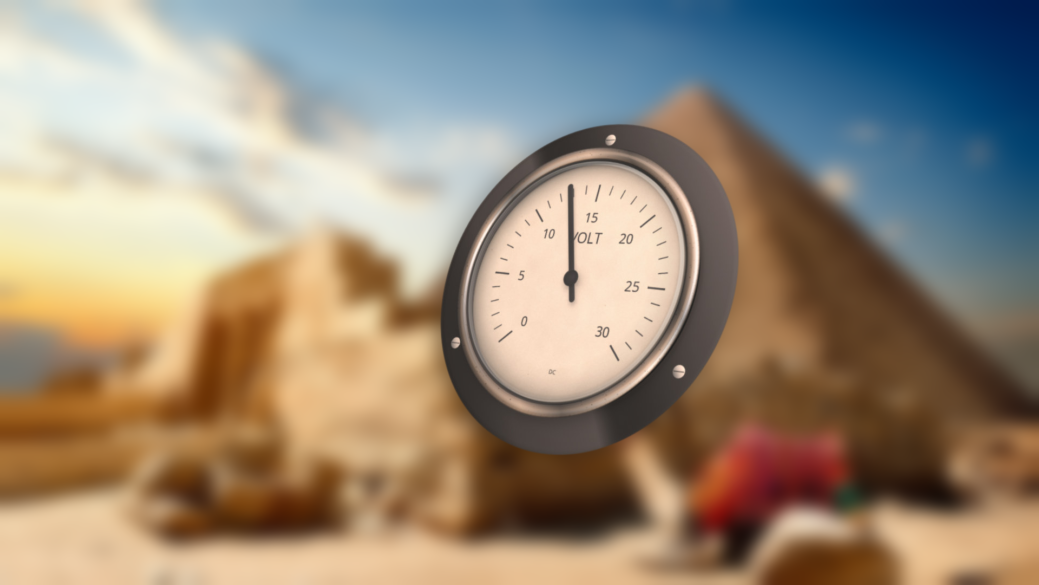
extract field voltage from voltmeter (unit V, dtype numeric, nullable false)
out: 13 V
